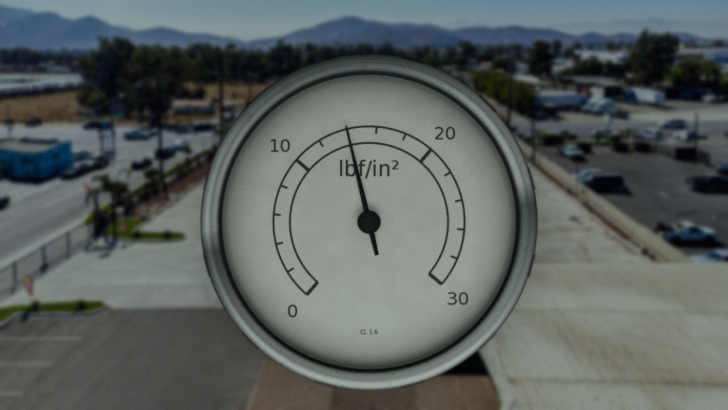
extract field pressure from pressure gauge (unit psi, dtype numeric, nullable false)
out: 14 psi
